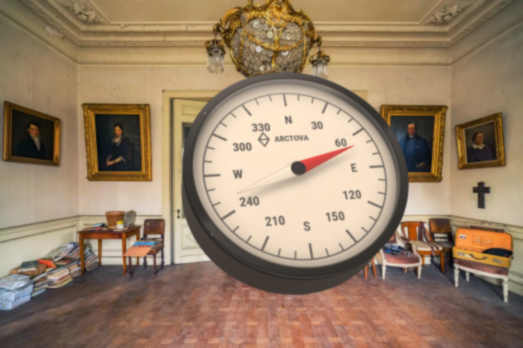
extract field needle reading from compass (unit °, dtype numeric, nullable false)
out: 70 °
